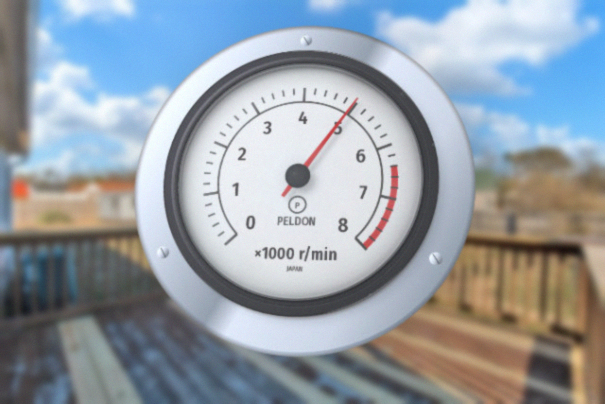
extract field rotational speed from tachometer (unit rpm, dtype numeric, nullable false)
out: 5000 rpm
